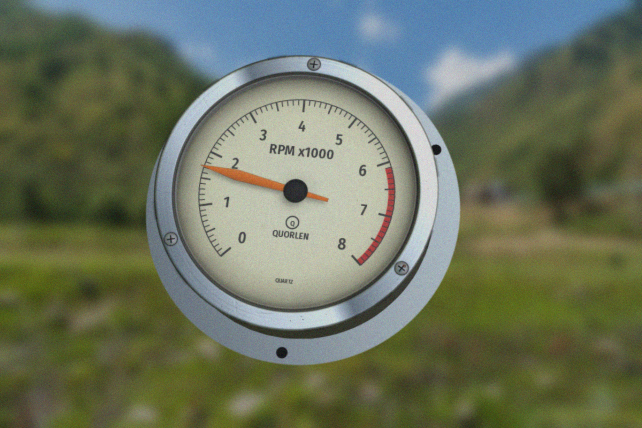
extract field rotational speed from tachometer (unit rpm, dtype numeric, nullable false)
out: 1700 rpm
